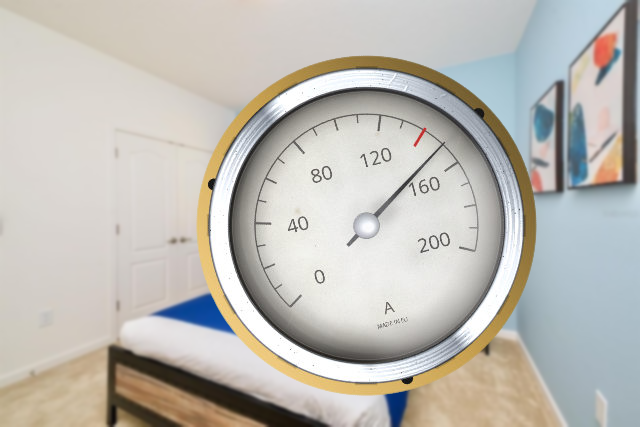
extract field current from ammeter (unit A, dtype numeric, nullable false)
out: 150 A
